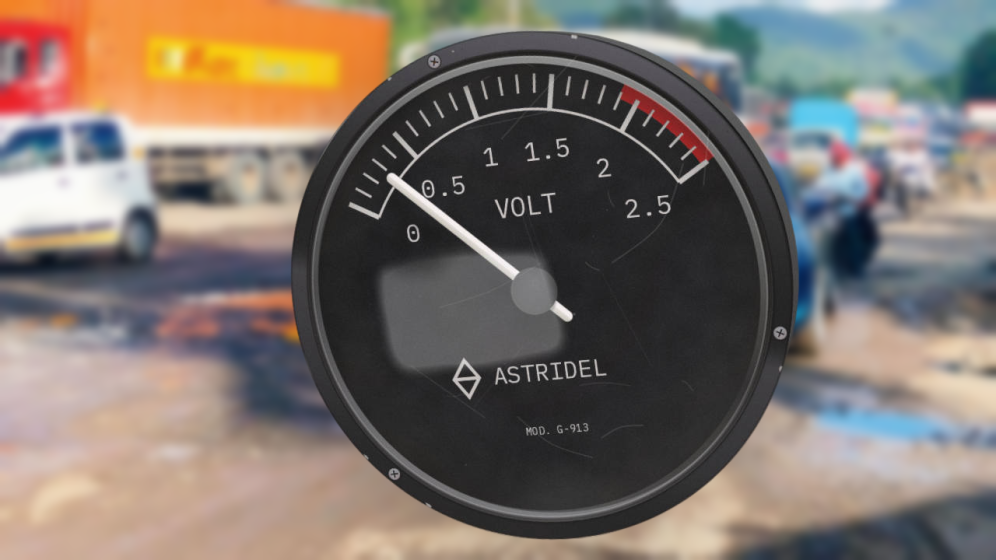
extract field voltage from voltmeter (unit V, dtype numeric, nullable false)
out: 0.3 V
